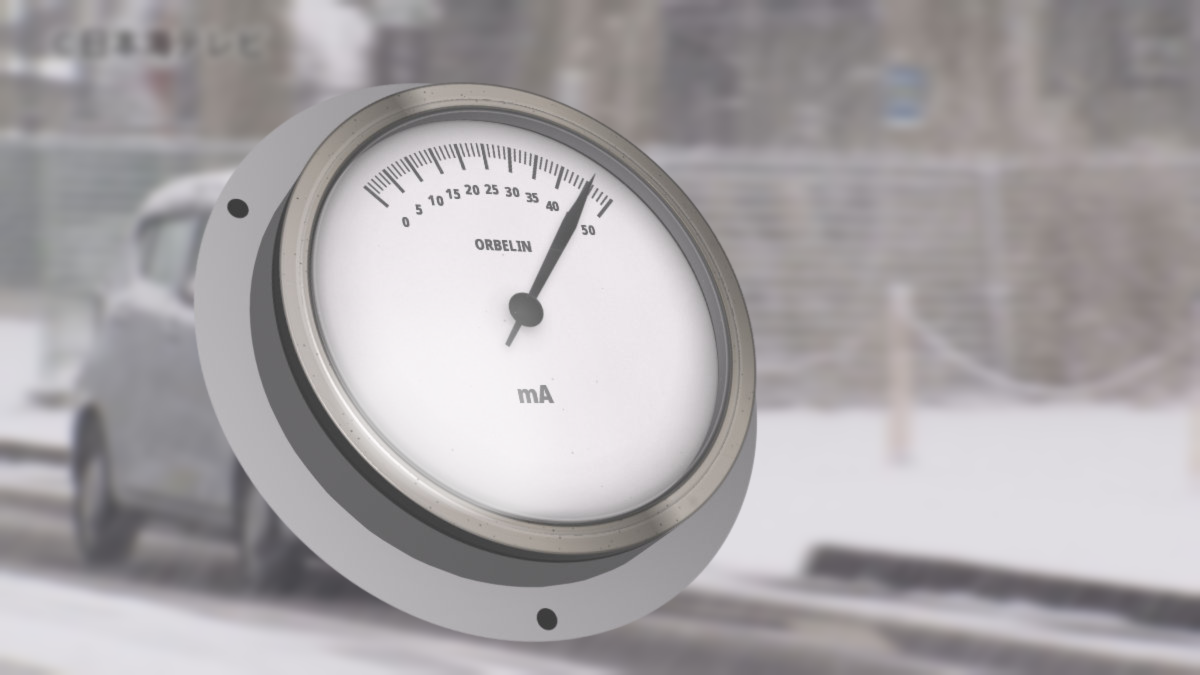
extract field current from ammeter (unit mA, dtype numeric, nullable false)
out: 45 mA
